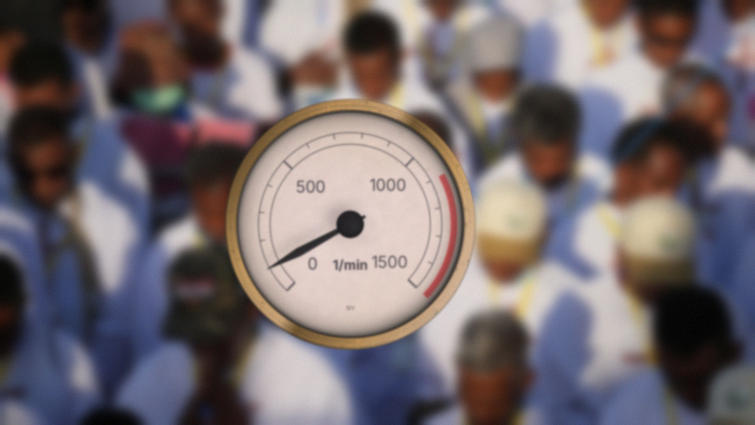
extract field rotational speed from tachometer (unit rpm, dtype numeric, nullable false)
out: 100 rpm
